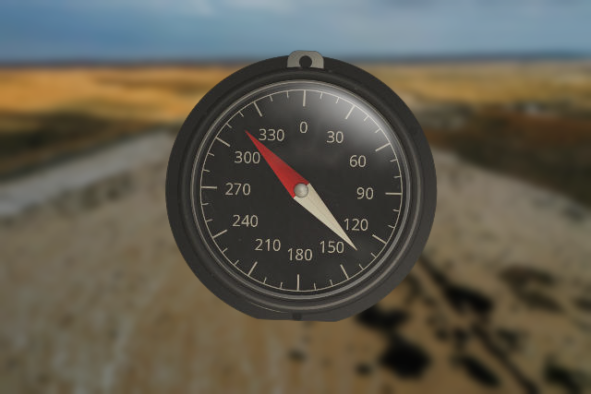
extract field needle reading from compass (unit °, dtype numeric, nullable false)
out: 315 °
